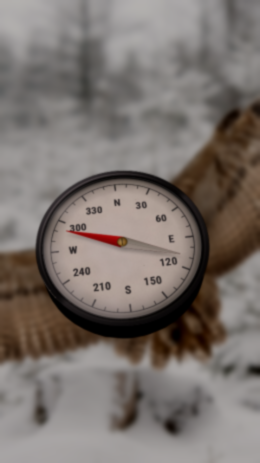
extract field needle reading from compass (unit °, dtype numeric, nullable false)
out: 290 °
